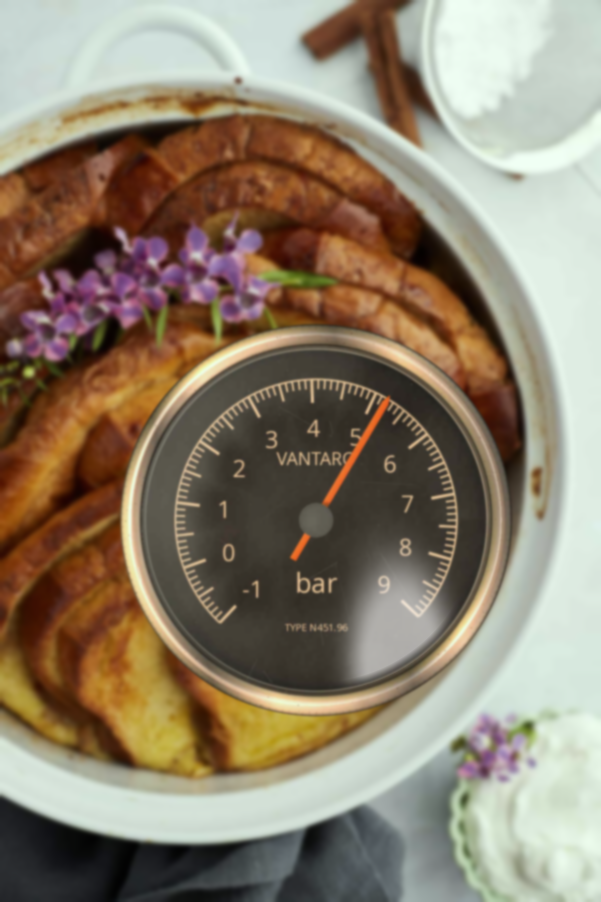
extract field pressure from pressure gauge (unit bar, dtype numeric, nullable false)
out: 5.2 bar
